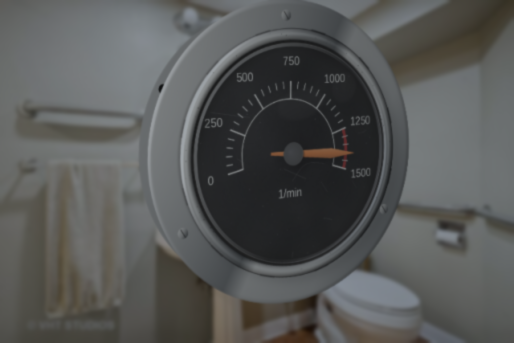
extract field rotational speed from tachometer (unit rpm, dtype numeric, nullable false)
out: 1400 rpm
